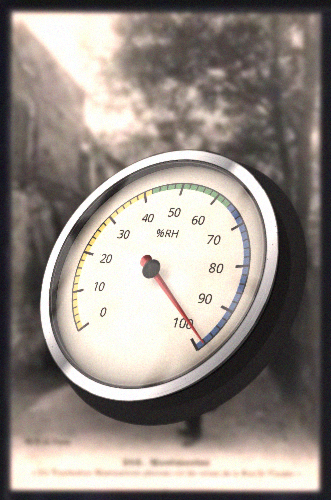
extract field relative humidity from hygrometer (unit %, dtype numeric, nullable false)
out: 98 %
